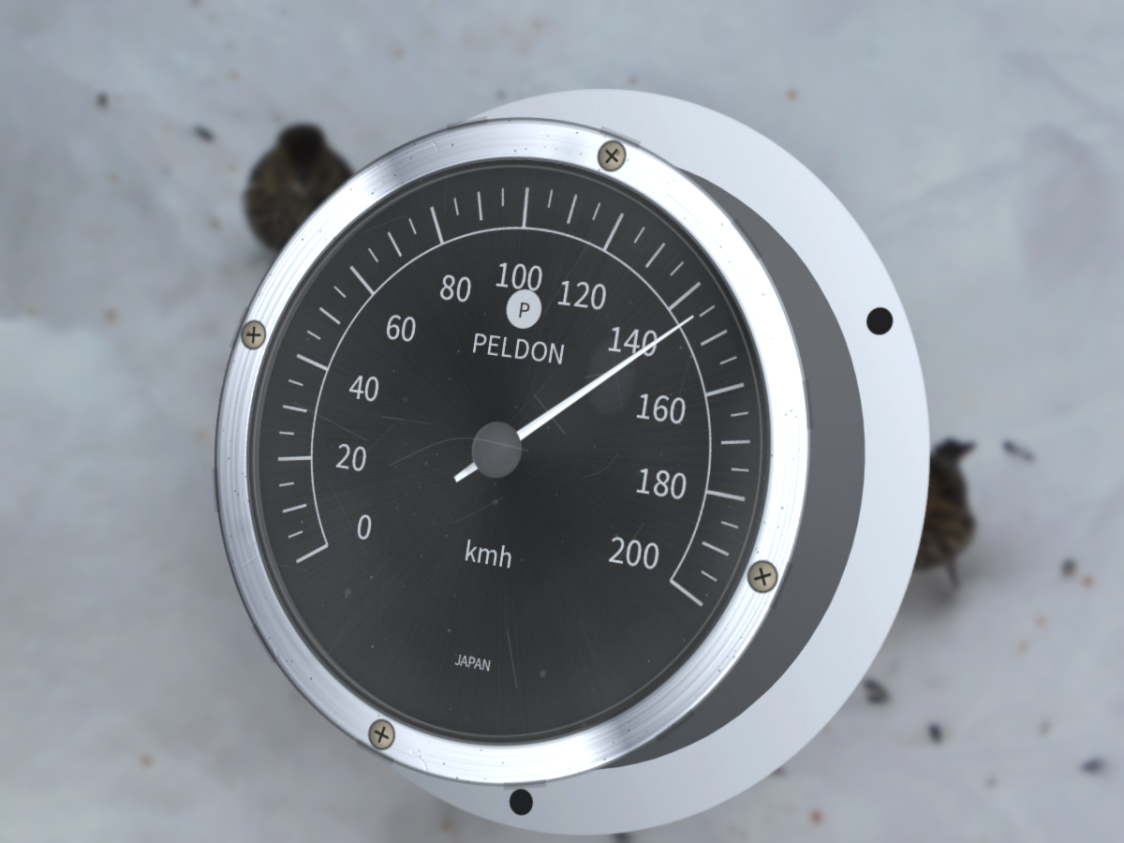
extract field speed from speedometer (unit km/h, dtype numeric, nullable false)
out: 145 km/h
